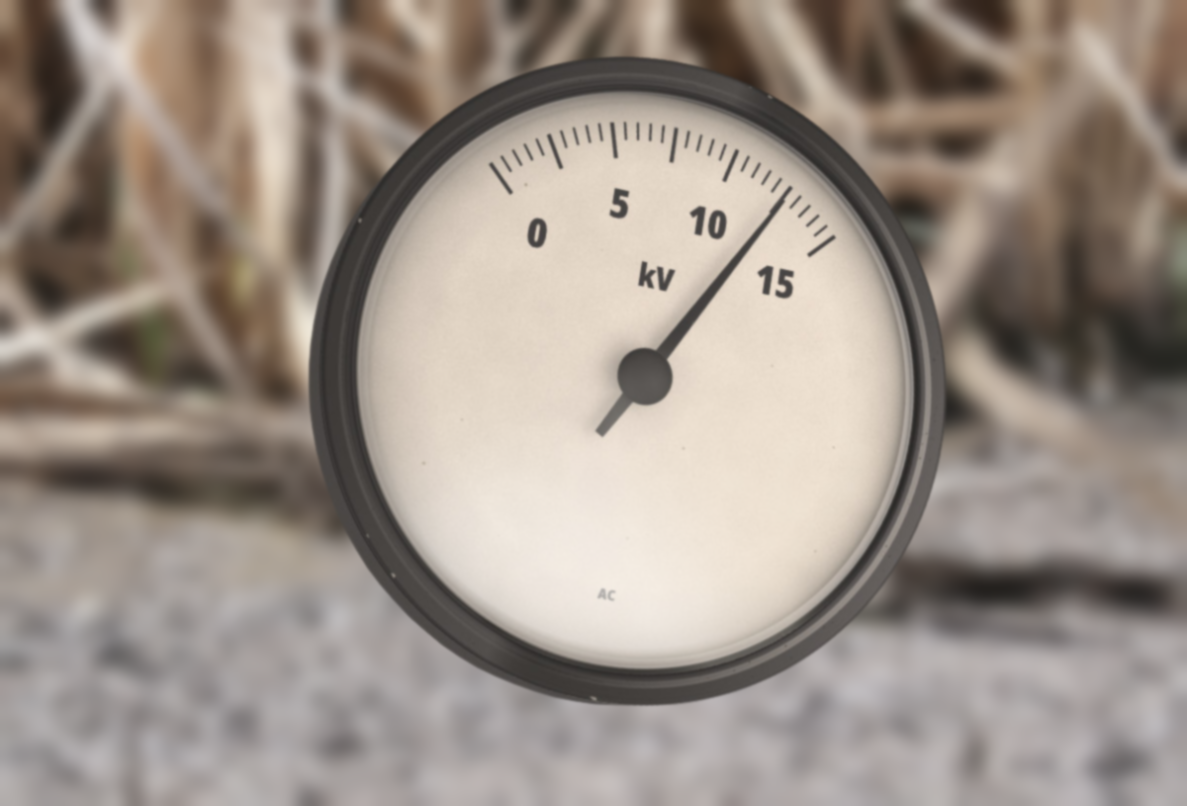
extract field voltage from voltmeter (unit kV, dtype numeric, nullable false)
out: 12.5 kV
